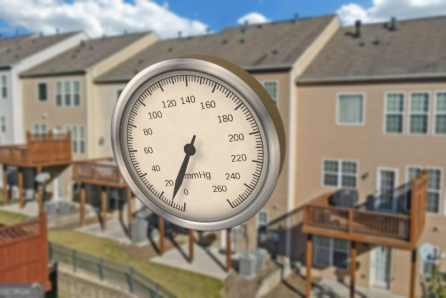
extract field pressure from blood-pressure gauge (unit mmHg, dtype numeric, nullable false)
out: 10 mmHg
